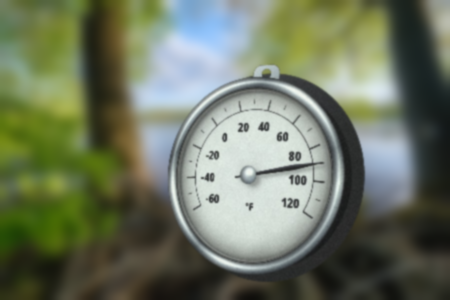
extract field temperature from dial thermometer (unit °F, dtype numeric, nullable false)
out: 90 °F
